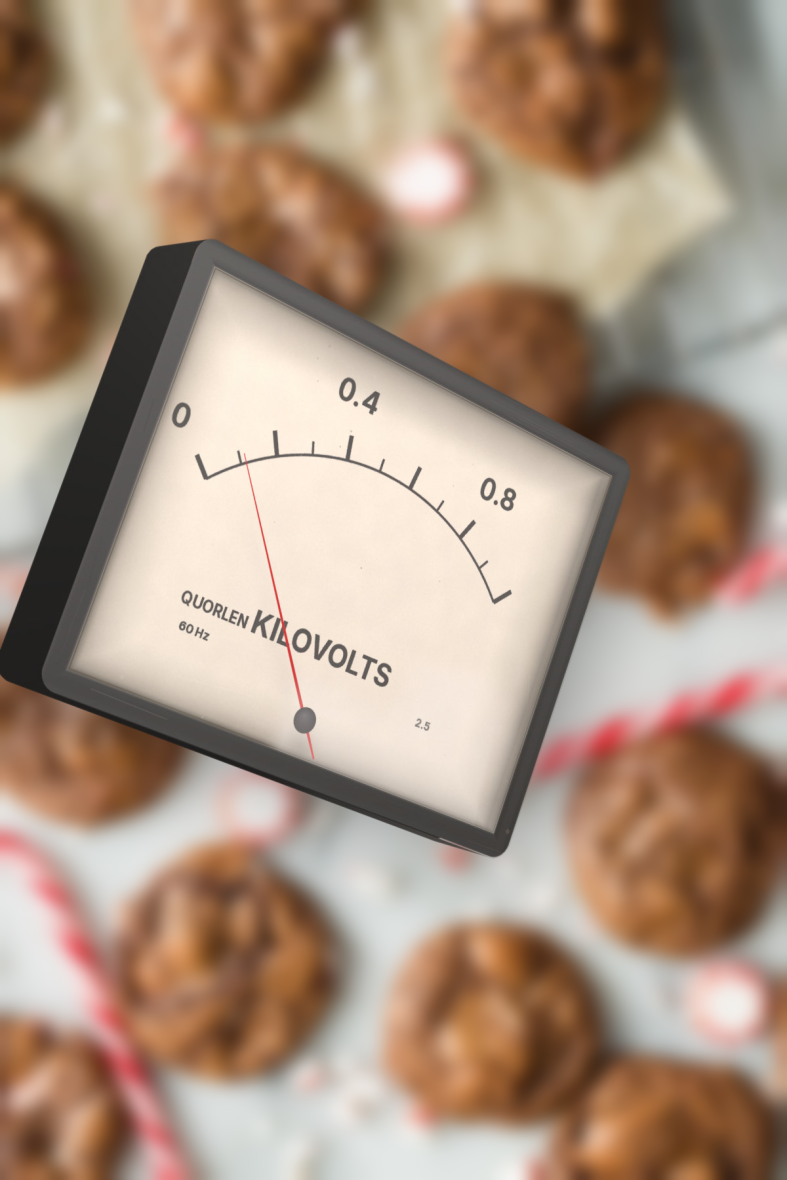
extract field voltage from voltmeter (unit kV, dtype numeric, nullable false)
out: 0.1 kV
